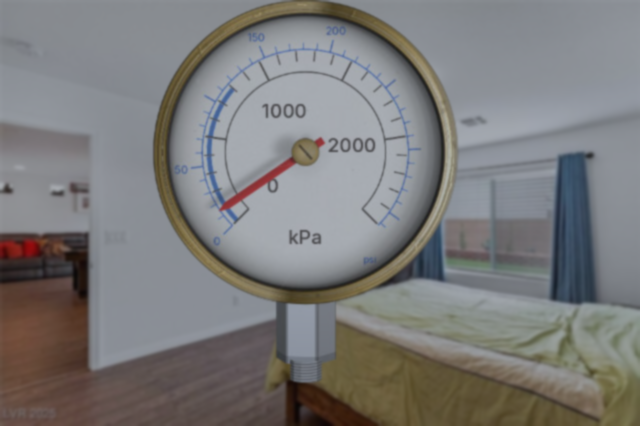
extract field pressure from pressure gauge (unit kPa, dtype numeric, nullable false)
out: 100 kPa
